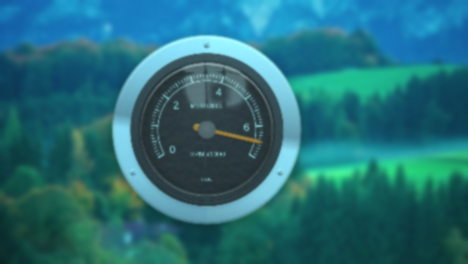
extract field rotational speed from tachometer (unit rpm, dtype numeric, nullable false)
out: 6500 rpm
